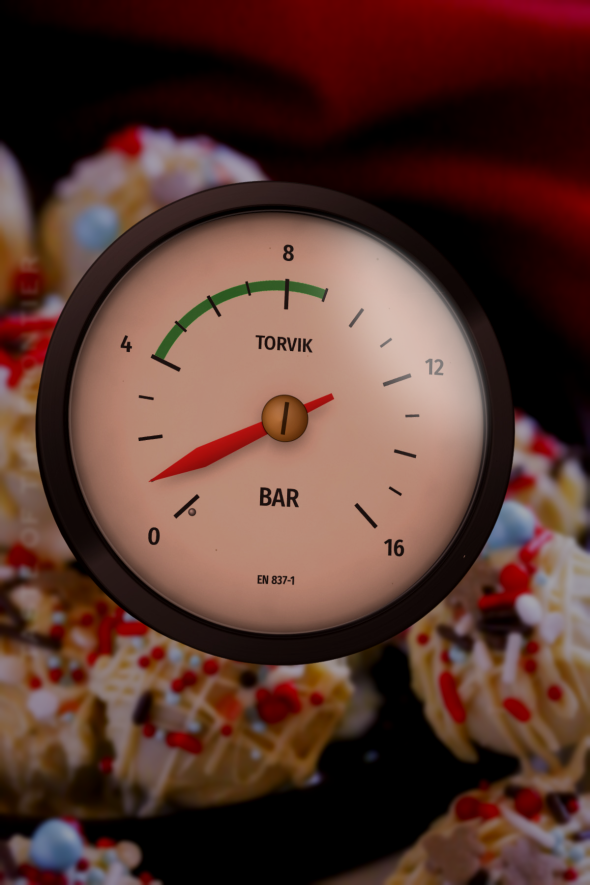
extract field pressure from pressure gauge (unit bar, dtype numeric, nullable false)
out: 1 bar
